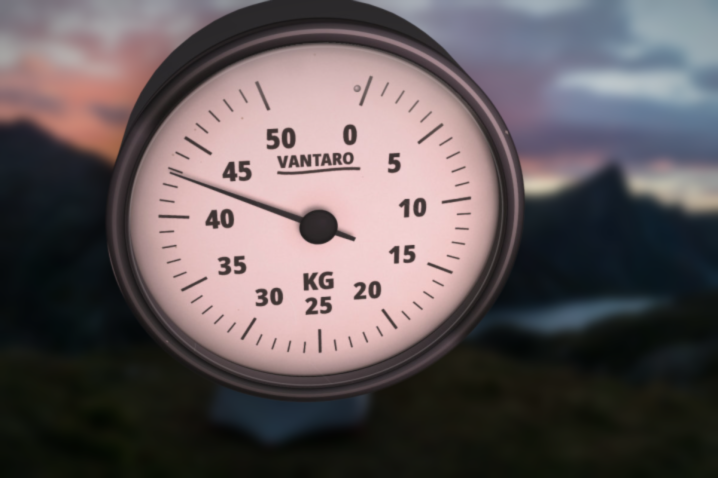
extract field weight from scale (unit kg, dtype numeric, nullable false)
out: 43 kg
